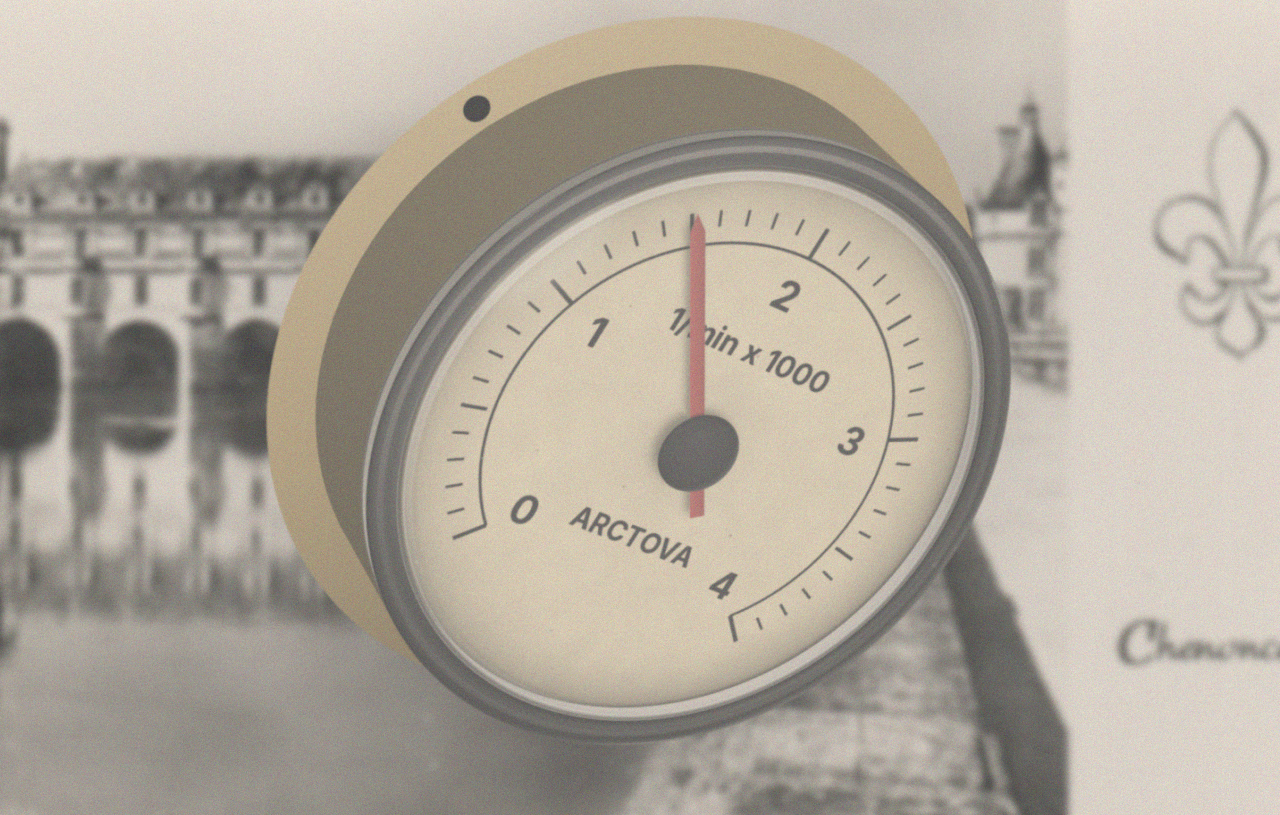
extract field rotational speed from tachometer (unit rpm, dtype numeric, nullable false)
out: 1500 rpm
